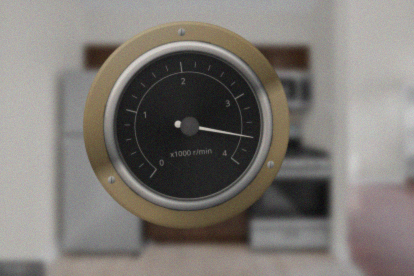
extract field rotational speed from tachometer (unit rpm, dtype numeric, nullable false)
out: 3600 rpm
